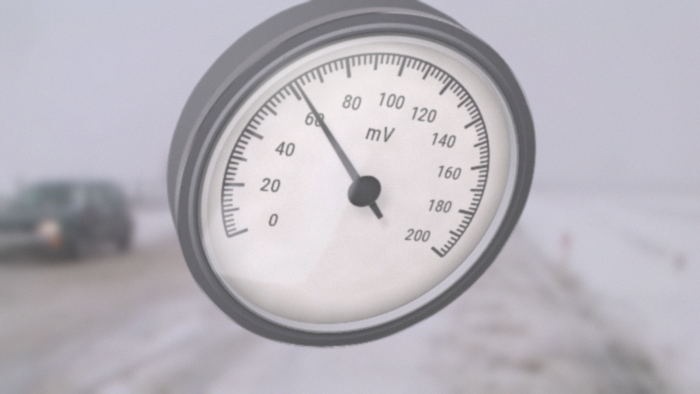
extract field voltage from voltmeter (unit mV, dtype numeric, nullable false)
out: 62 mV
